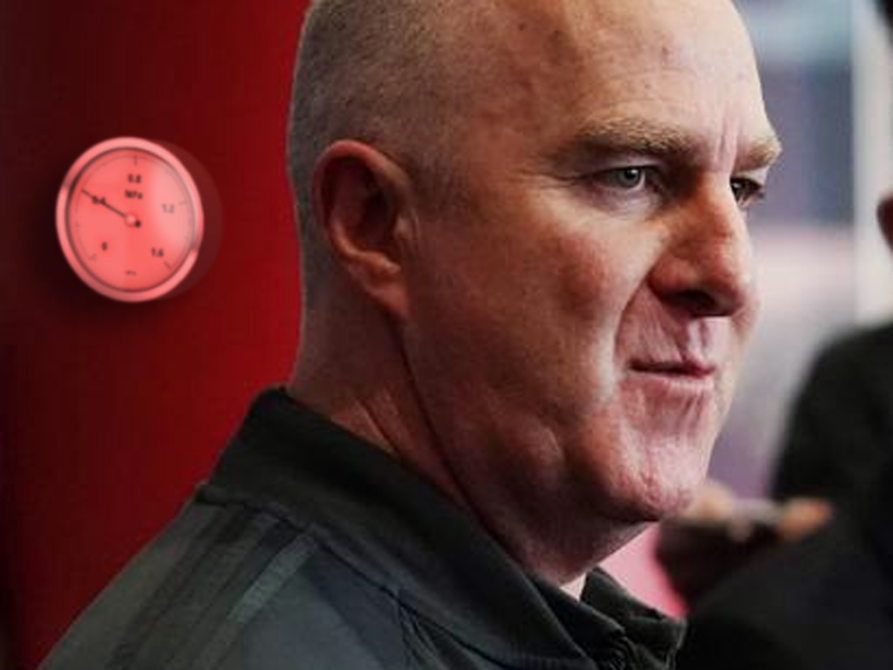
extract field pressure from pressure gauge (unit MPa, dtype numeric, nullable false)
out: 0.4 MPa
